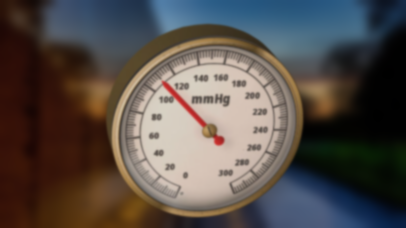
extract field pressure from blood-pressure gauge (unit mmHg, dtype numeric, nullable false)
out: 110 mmHg
